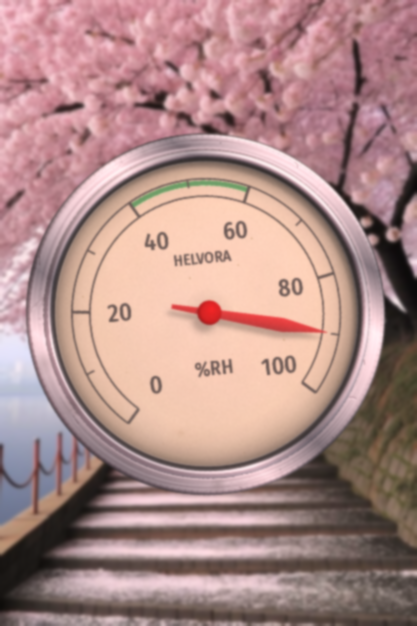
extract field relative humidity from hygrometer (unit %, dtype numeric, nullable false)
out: 90 %
